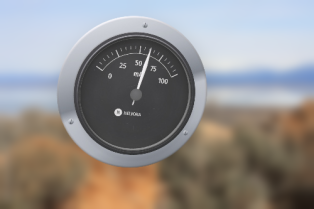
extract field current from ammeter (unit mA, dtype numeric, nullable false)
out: 60 mA
